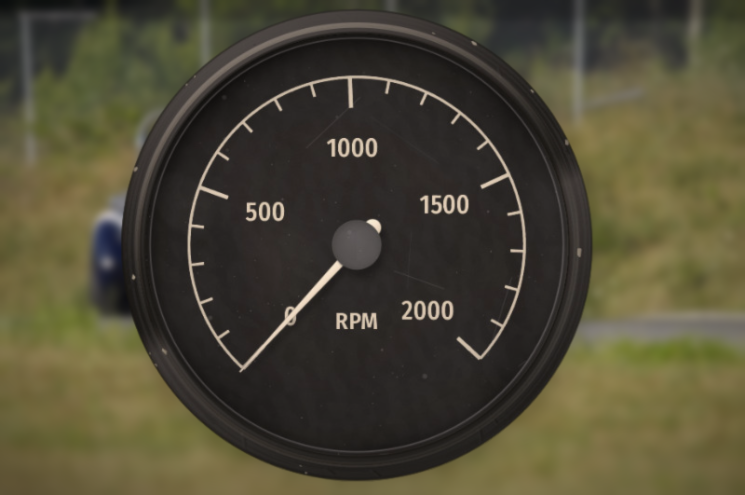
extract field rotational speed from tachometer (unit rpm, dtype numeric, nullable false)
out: 0 rpm
